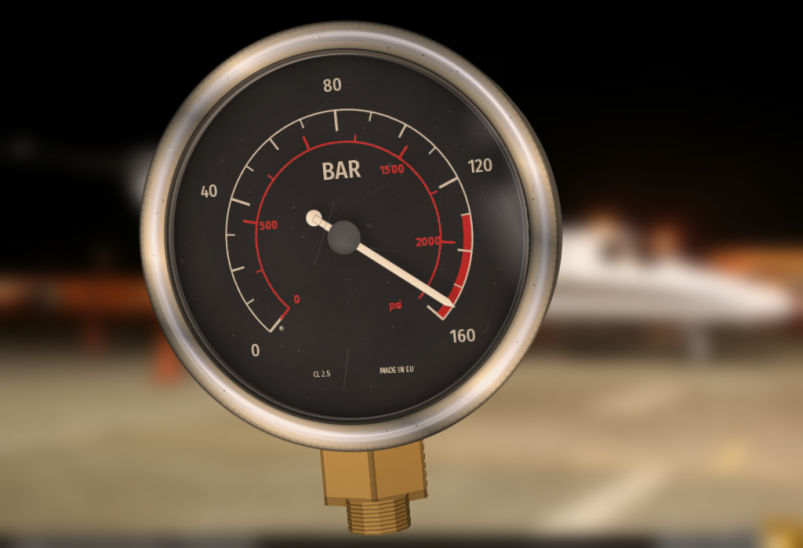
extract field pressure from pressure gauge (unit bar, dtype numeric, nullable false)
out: 155 bar
